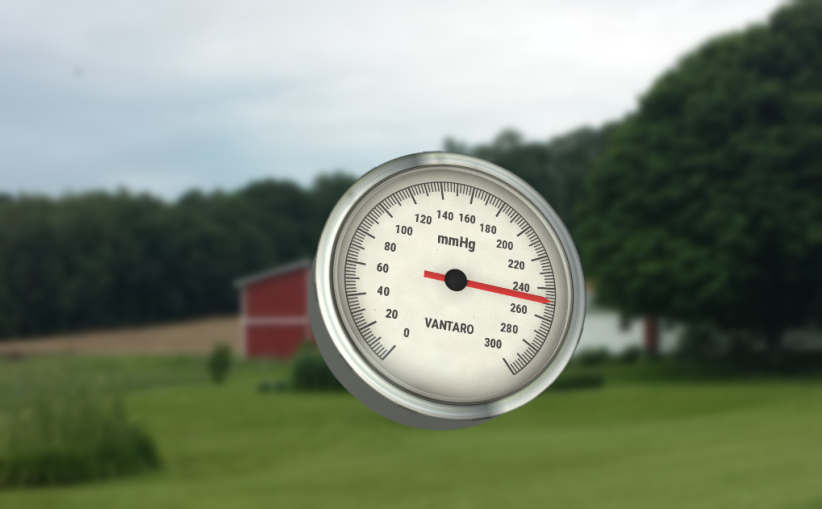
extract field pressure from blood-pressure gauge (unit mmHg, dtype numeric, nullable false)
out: 250 mmHg
